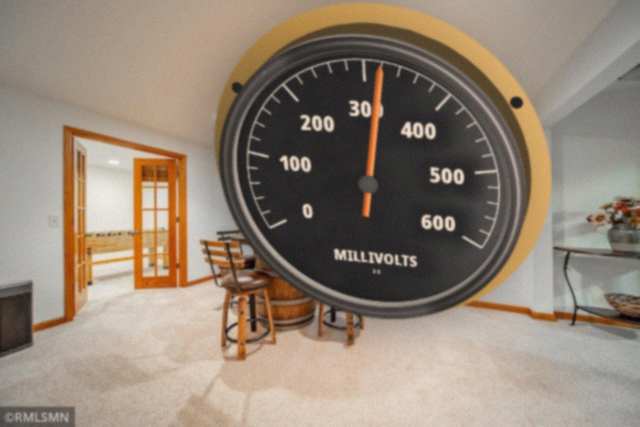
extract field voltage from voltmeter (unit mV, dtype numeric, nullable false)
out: 320 mV
